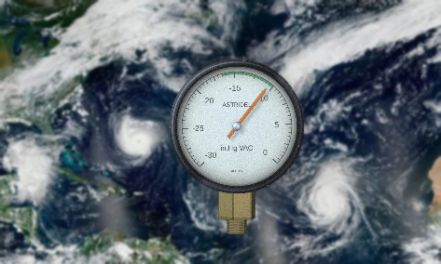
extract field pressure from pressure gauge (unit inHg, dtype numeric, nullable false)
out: -10.5 inHg
